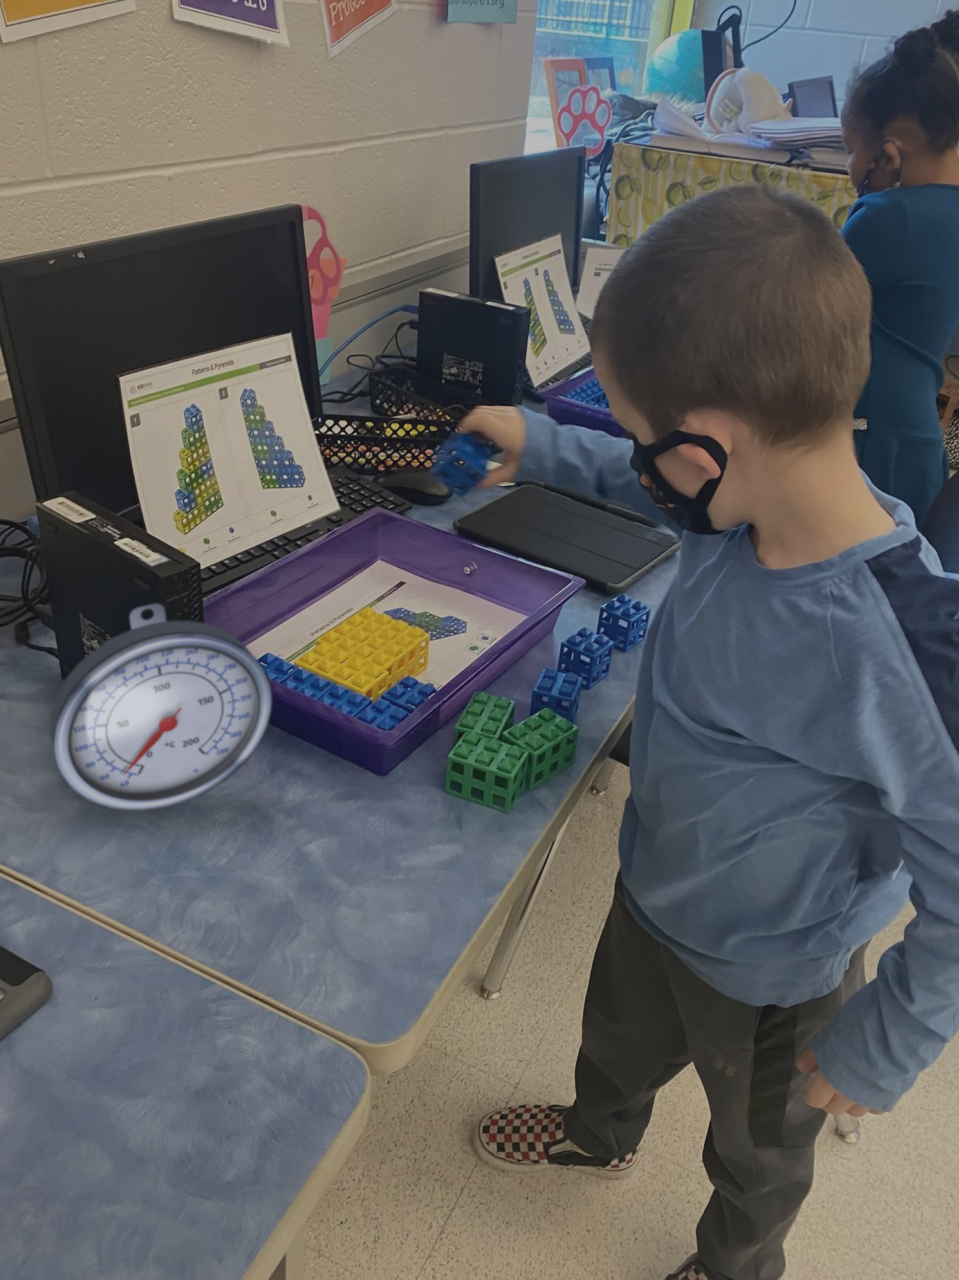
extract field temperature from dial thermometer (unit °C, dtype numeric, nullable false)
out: 10 °C
